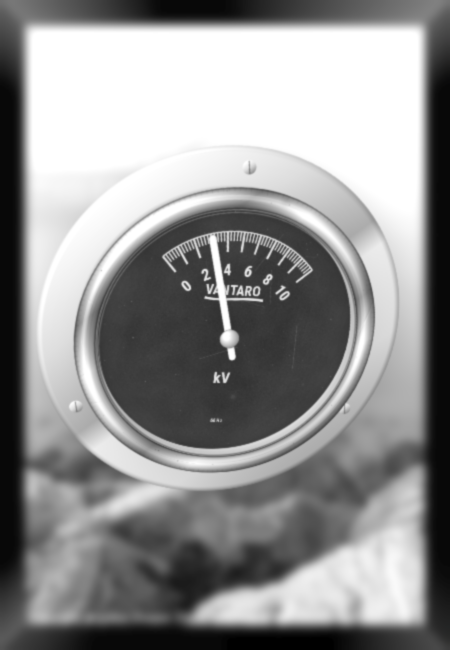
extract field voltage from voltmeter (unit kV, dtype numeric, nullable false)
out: 3 kV
